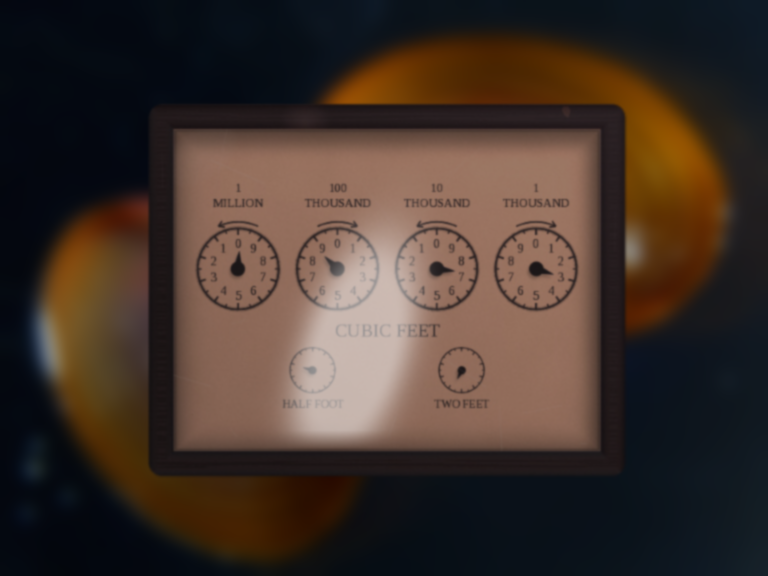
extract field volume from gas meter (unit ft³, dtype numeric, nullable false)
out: 987300 ft³
